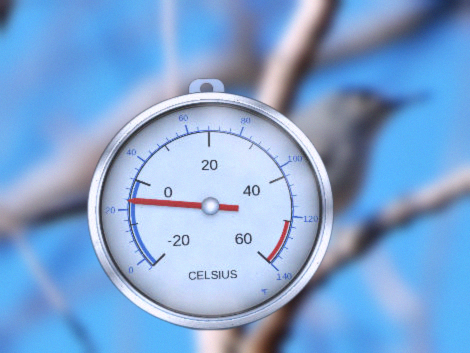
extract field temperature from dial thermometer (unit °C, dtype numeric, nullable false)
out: -5 °C
